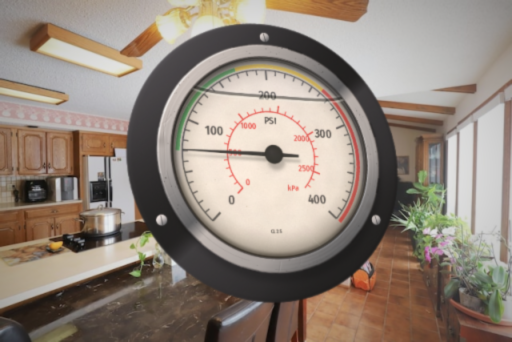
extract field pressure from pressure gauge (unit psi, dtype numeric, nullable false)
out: 70 psi
